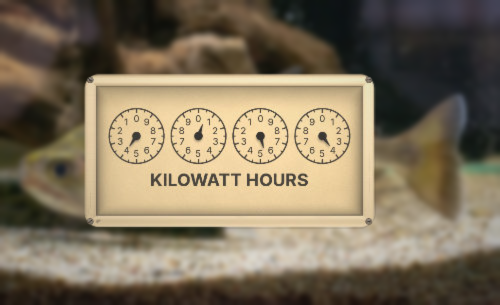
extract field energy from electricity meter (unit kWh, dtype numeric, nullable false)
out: 4054 kWh
